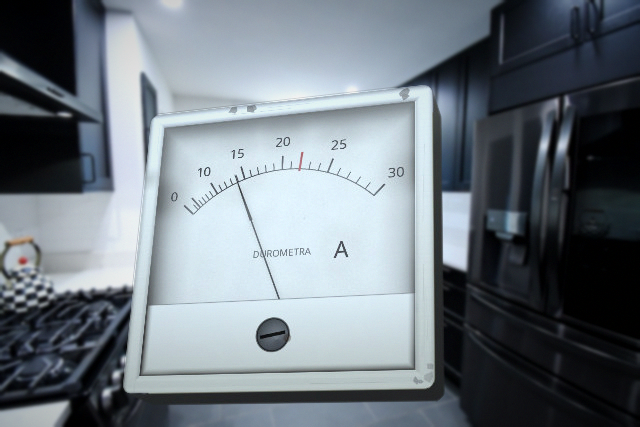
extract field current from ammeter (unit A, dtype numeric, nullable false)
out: 14 A
